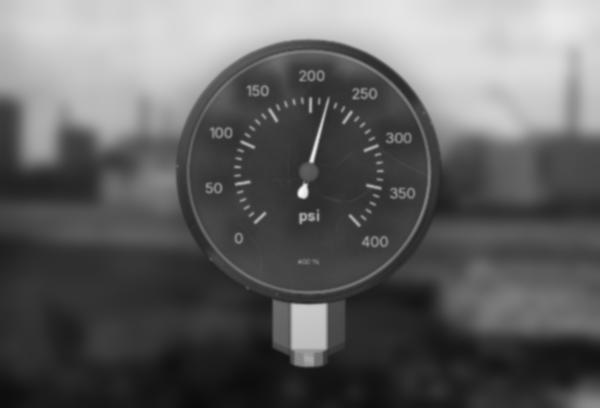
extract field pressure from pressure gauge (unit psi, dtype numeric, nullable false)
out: 220 psi
